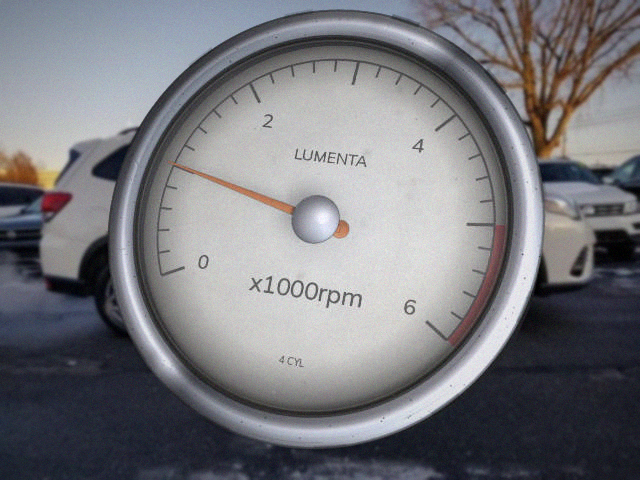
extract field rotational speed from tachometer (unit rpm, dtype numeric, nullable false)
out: 1000 rpm
